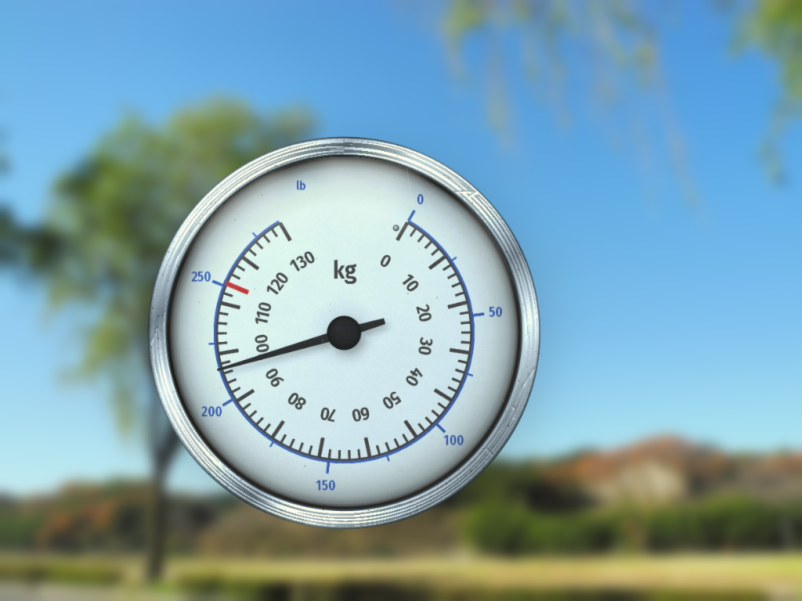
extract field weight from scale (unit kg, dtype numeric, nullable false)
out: 97 kg
